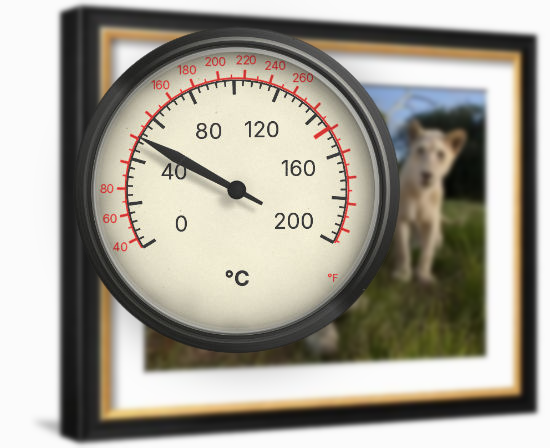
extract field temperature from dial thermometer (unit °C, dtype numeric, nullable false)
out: 50 °C
